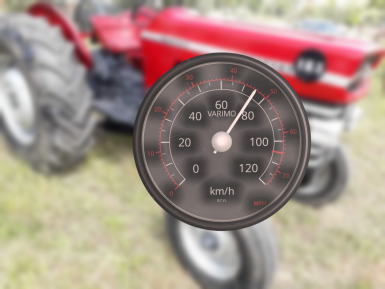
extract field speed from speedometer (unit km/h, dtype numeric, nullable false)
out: 75 km/h
